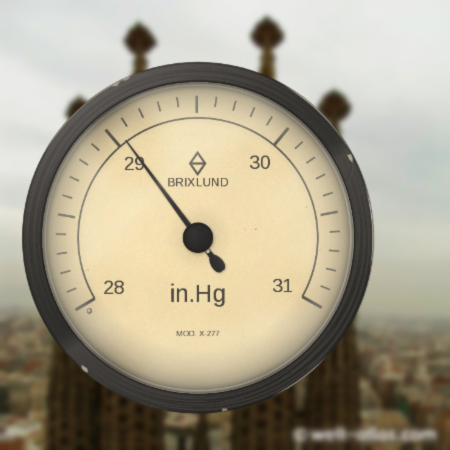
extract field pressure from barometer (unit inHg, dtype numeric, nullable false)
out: 29.05 inHg
